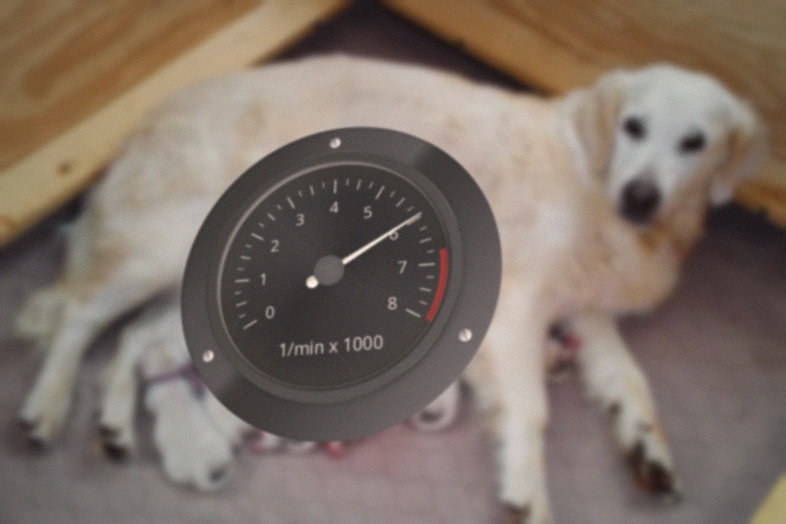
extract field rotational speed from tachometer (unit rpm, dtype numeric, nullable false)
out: 6000 rpm
